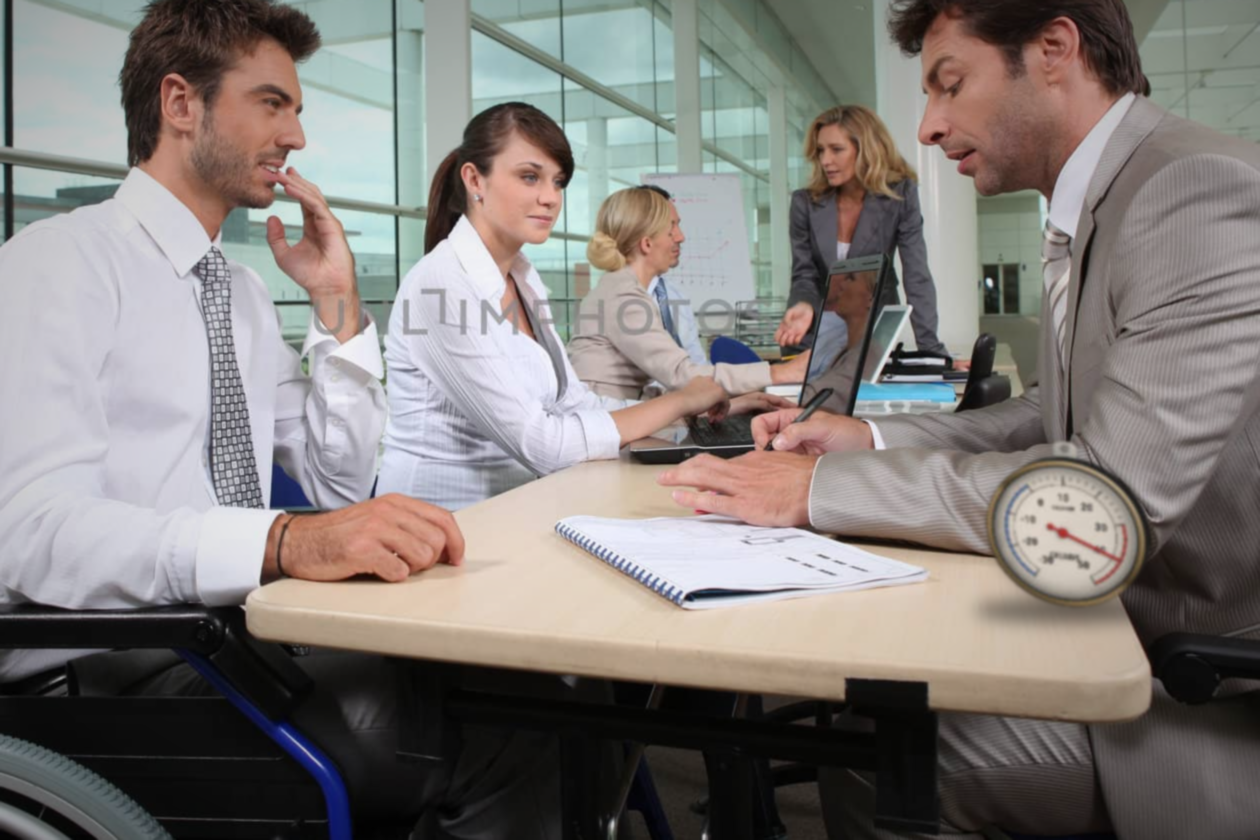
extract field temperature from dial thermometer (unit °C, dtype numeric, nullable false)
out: 40 °C
